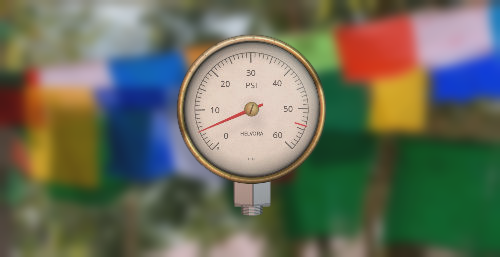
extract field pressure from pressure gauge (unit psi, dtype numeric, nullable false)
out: 5 psi
